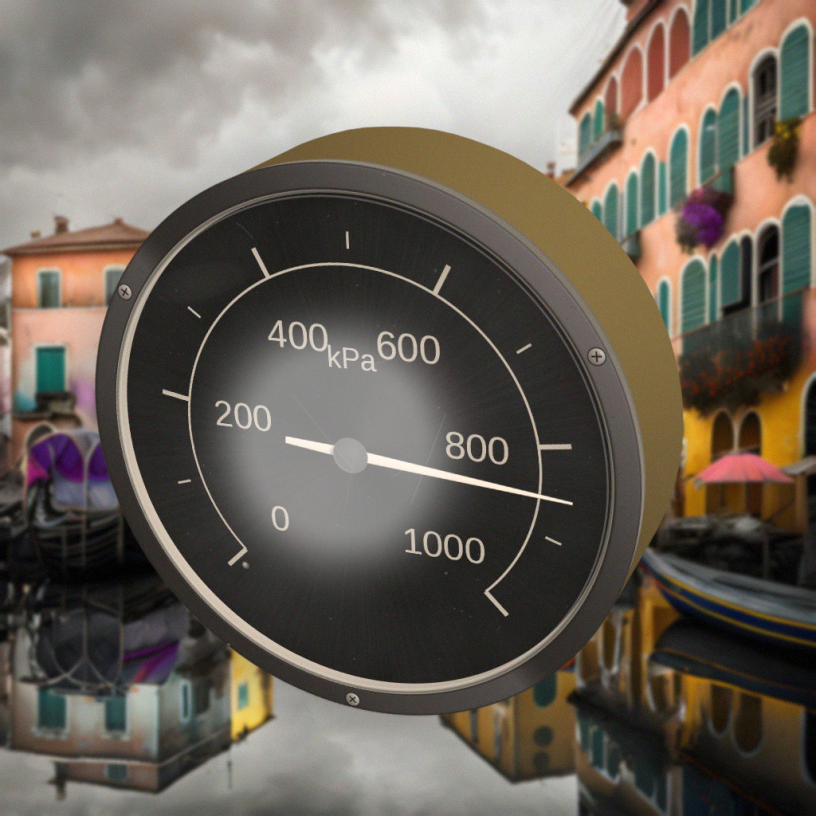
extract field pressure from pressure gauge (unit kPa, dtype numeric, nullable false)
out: 850 kPa
